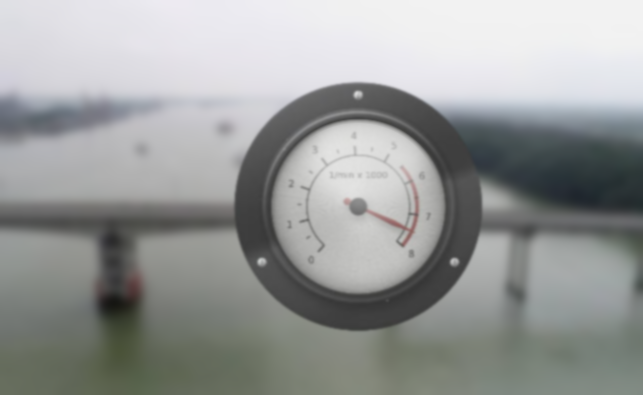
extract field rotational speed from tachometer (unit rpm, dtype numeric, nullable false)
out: 7500 rpm
